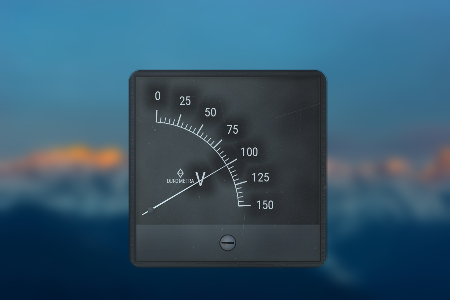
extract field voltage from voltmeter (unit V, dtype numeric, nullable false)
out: 100 V
